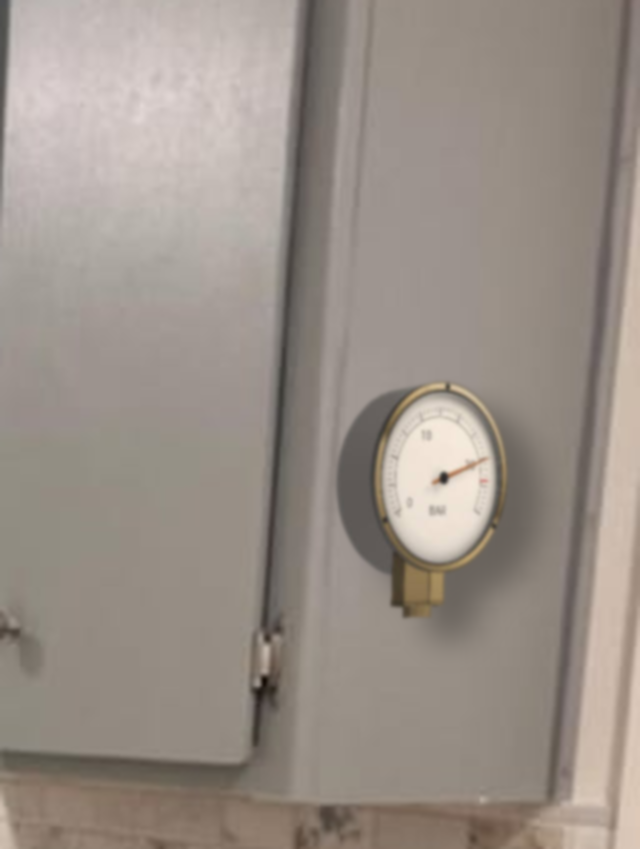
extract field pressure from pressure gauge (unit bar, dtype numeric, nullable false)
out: 20 bar
